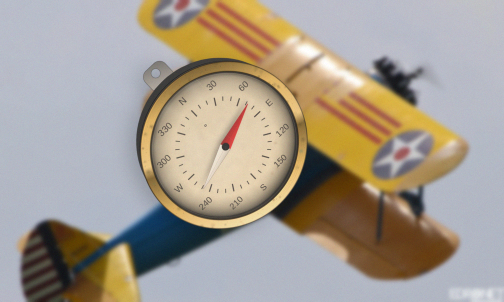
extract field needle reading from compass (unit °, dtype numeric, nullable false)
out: 70 °
